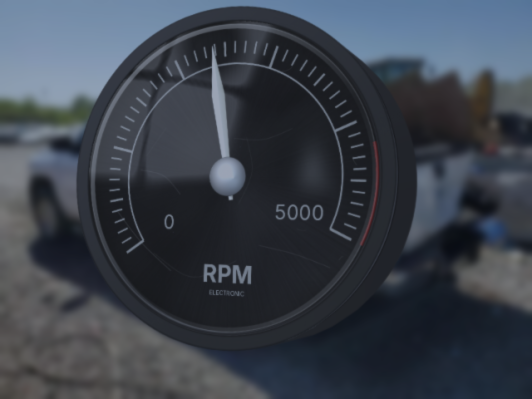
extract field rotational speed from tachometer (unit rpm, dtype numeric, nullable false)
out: 2400 rpm
